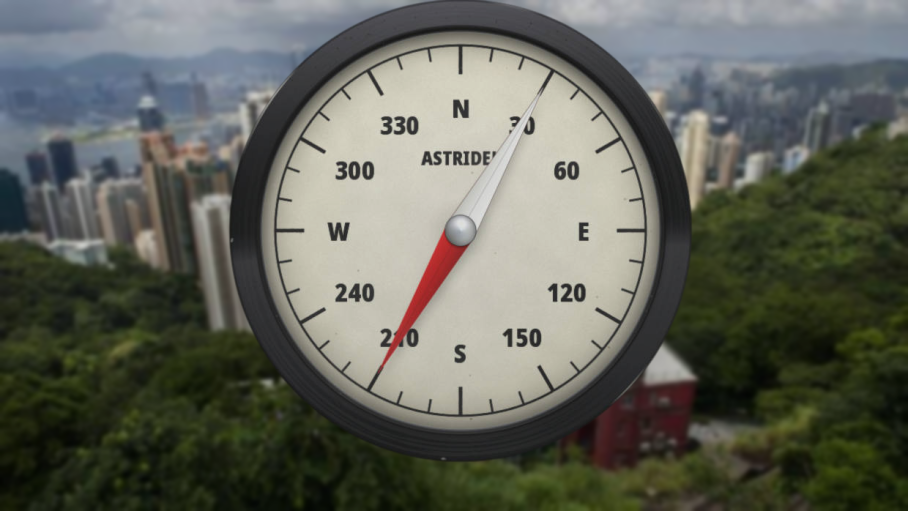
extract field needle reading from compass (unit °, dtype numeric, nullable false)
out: 210 °
